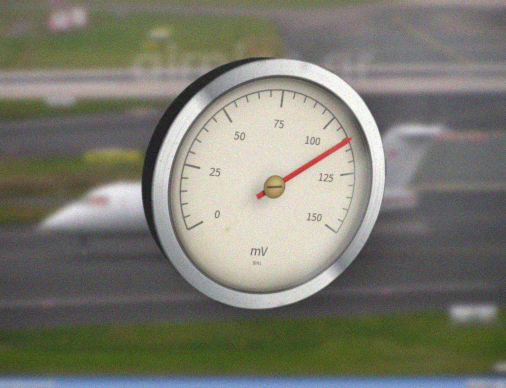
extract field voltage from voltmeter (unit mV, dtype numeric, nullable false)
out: 110 mV
